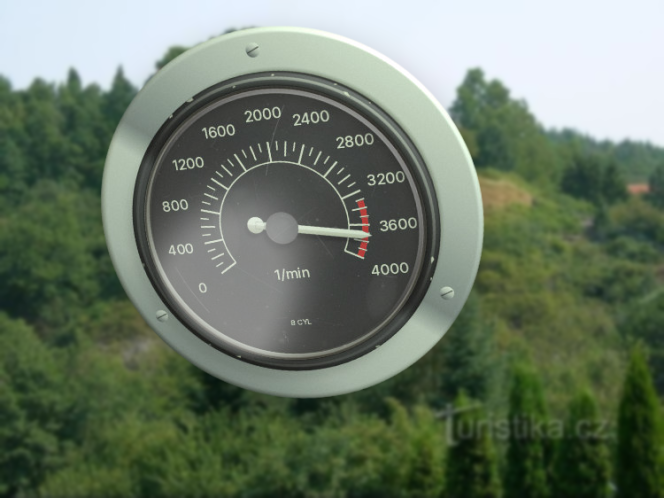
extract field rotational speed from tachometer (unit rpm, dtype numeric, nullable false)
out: 3700 rpm
